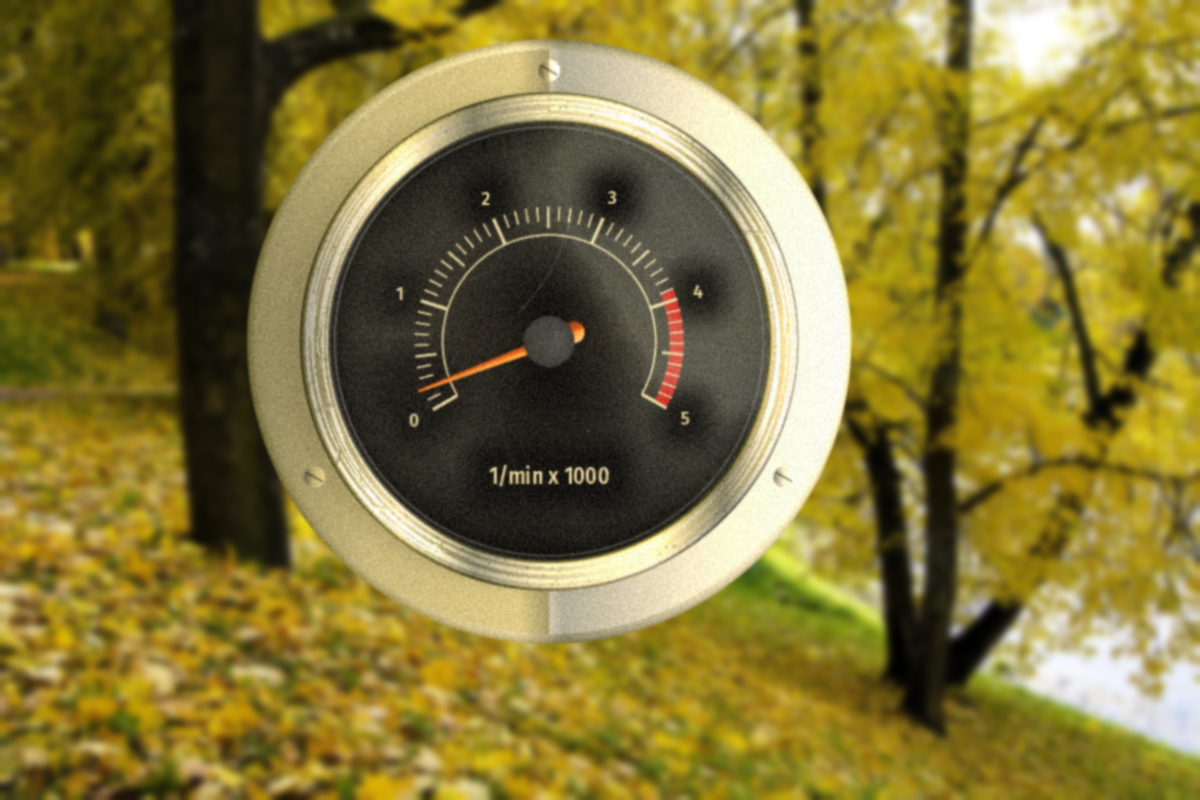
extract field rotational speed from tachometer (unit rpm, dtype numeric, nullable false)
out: 200 rpm
